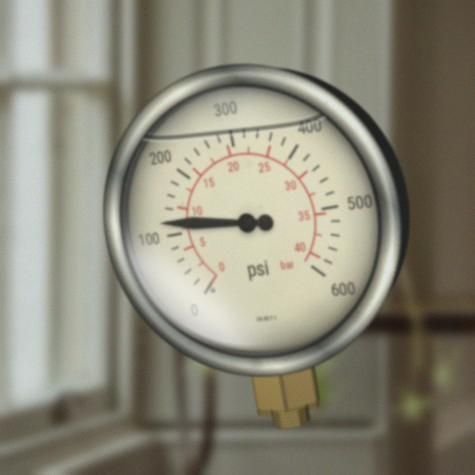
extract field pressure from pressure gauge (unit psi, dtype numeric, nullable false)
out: 120 psi
